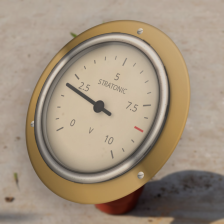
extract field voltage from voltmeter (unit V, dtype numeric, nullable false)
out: 2 V
